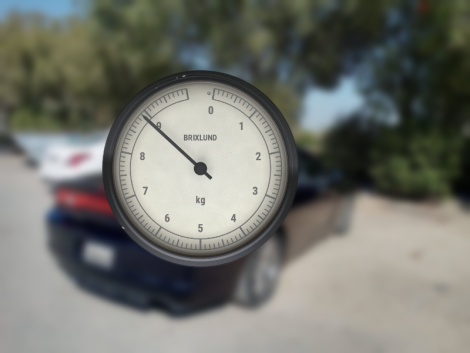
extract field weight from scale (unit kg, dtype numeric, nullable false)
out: 8.9 kg
